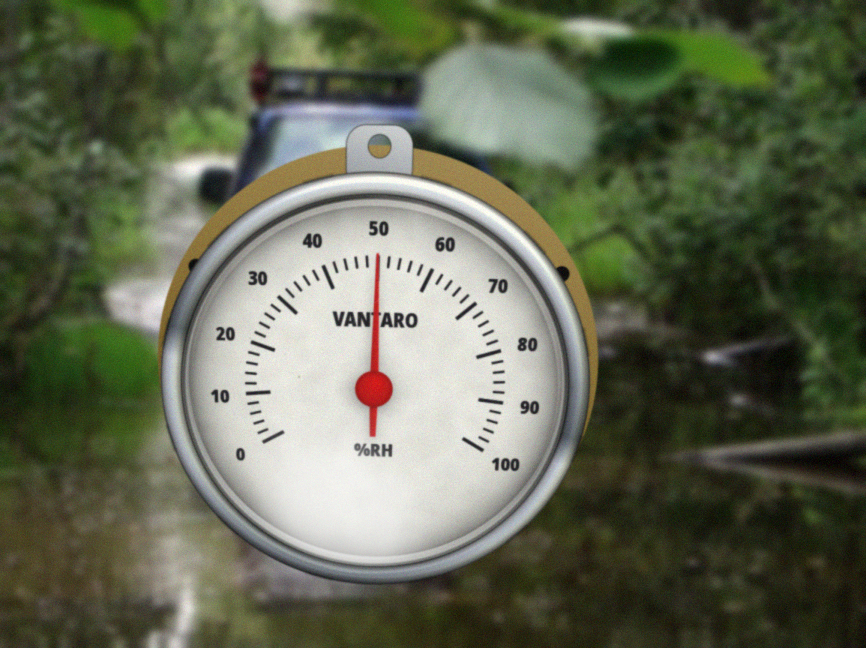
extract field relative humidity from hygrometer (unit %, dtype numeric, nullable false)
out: 50 %
